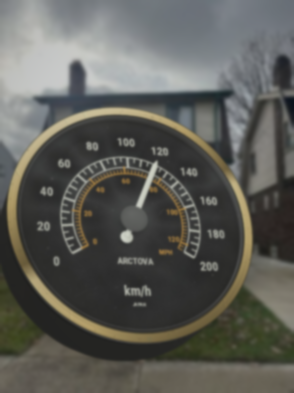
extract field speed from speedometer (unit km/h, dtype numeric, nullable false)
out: 120 km/h
